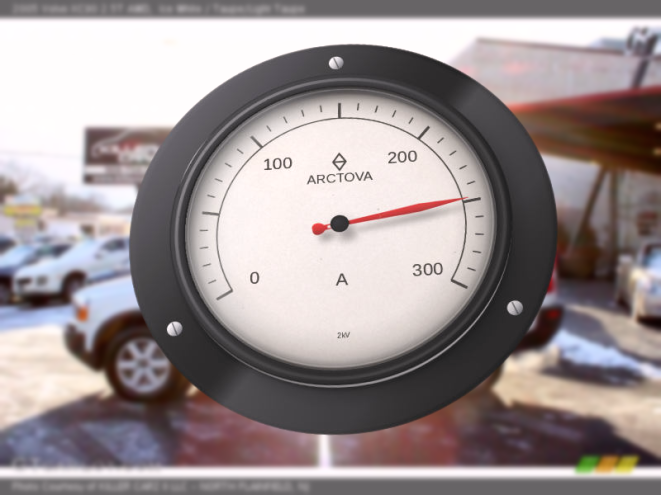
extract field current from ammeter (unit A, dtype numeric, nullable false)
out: 250 A
